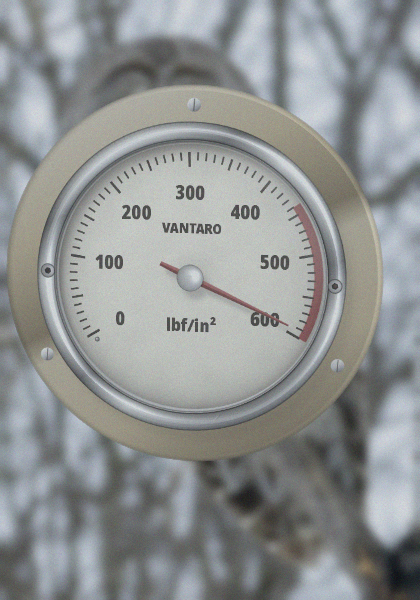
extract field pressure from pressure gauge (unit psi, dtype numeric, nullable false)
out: 590 psi
